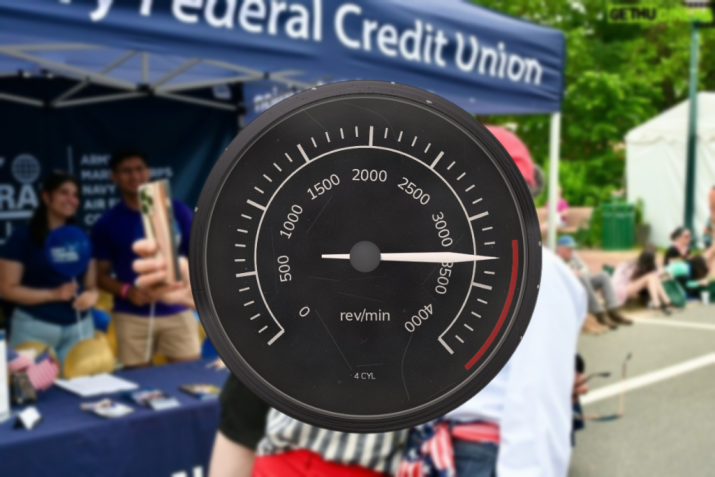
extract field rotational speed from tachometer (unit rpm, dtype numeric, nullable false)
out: 3300 rpm
